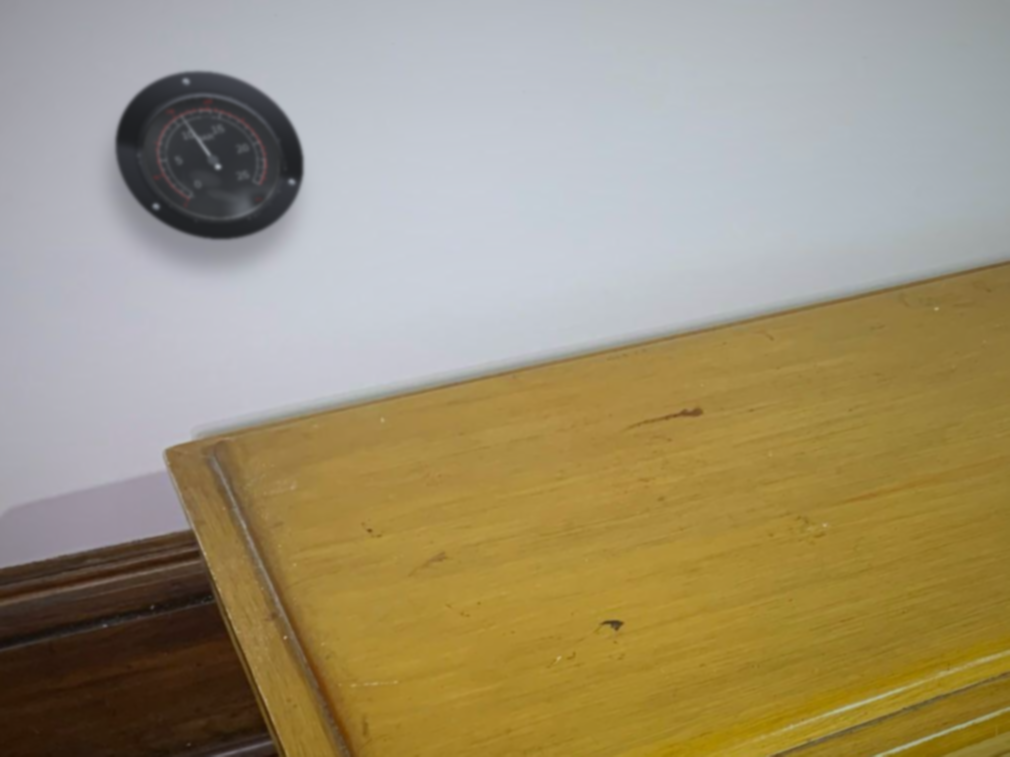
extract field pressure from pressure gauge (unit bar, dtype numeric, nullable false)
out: 11 bar
